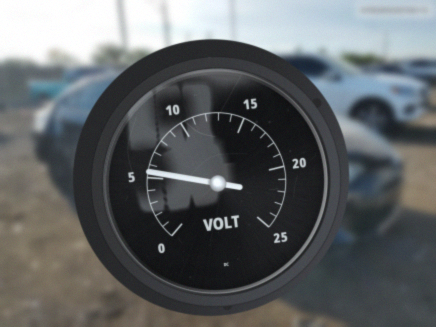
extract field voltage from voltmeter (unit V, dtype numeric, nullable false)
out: 5.5 V
